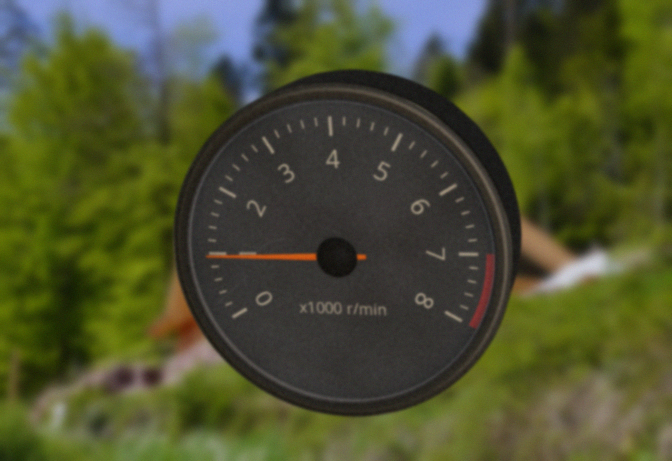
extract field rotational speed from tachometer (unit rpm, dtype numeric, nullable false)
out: 1000 rpm
